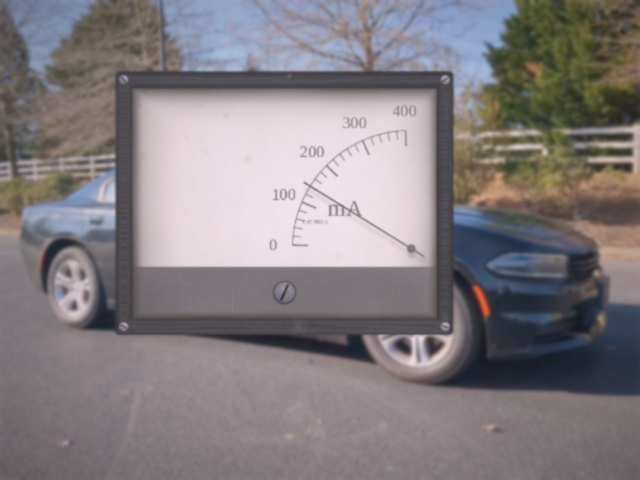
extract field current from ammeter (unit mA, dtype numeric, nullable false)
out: 140 mA
